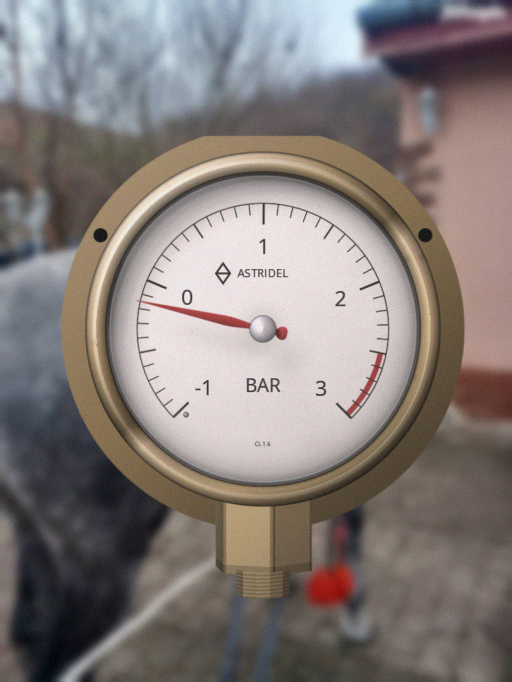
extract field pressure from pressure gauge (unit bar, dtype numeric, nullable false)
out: -0.15 bar
